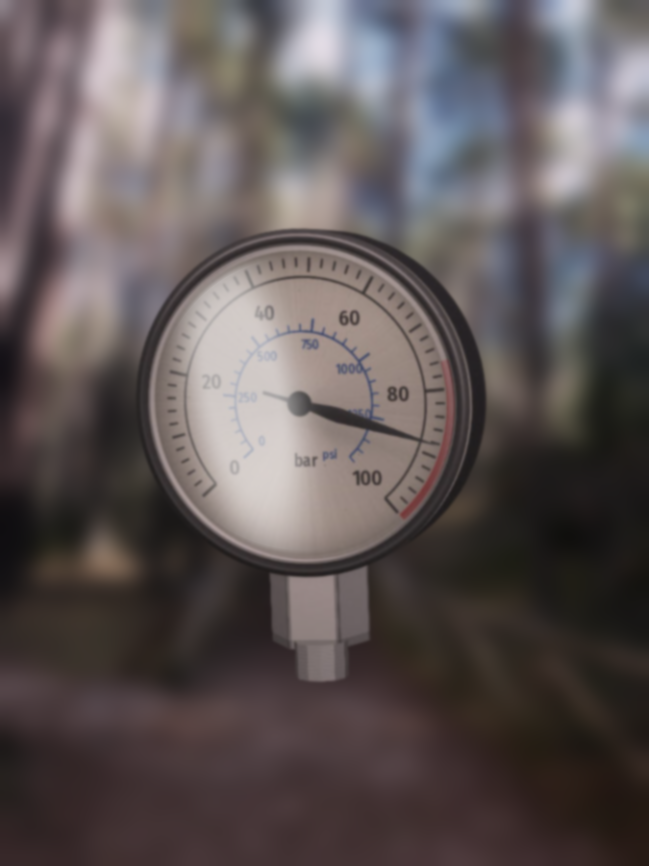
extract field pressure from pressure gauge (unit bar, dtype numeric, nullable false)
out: 88 bar
